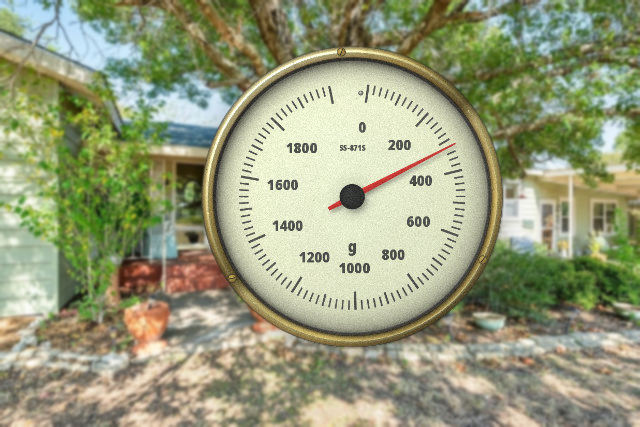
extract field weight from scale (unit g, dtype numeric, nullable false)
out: 320 g
